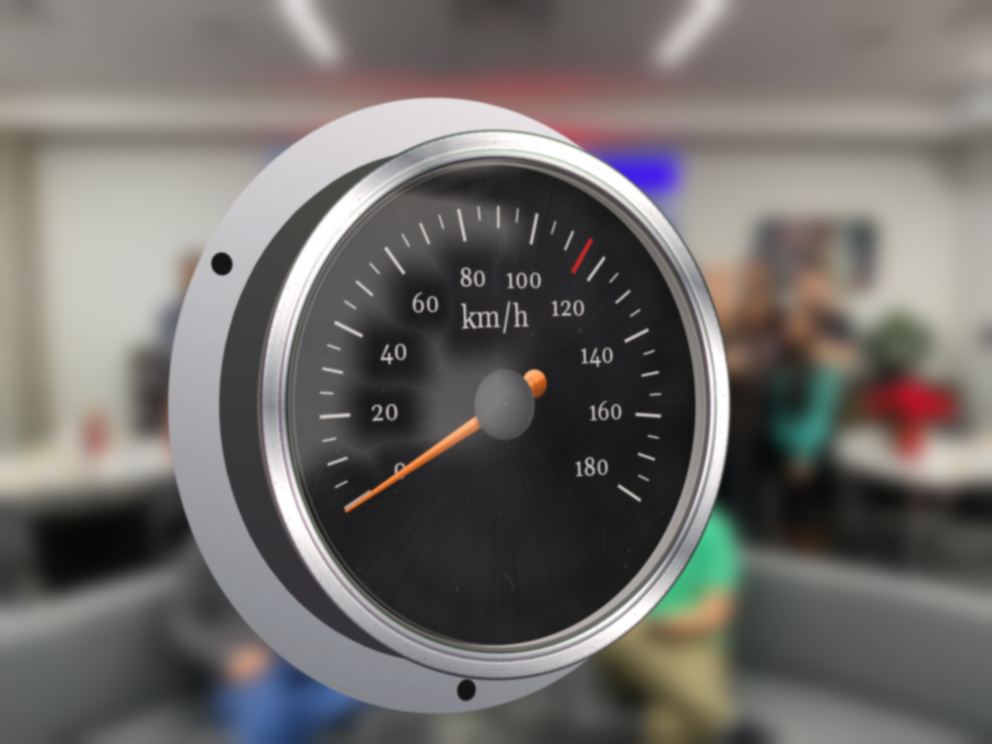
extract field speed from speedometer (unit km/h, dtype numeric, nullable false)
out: 0 km/h
